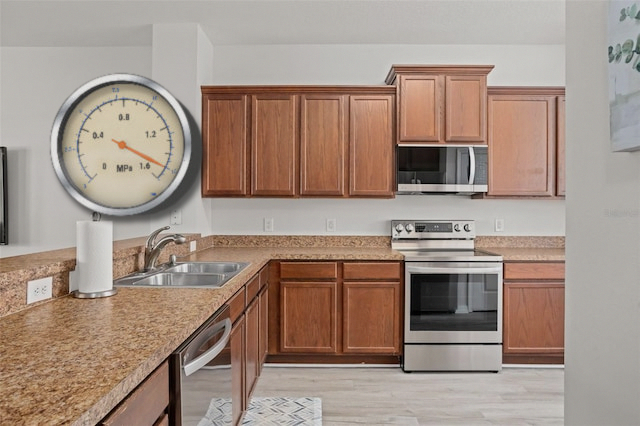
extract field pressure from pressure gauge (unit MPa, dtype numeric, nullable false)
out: 1.5 MPa
